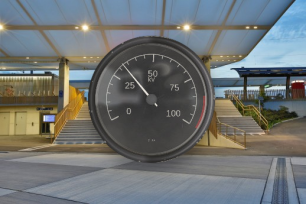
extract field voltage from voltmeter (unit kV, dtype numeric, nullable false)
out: 32.5 kV
